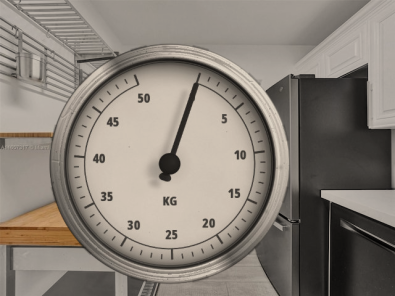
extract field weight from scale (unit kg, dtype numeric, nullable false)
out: 0 kg
